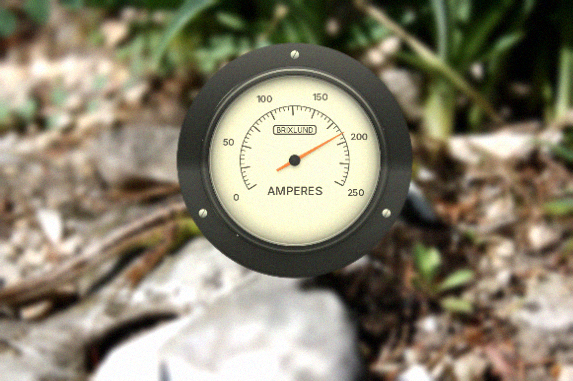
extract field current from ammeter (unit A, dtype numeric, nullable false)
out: 190 A
